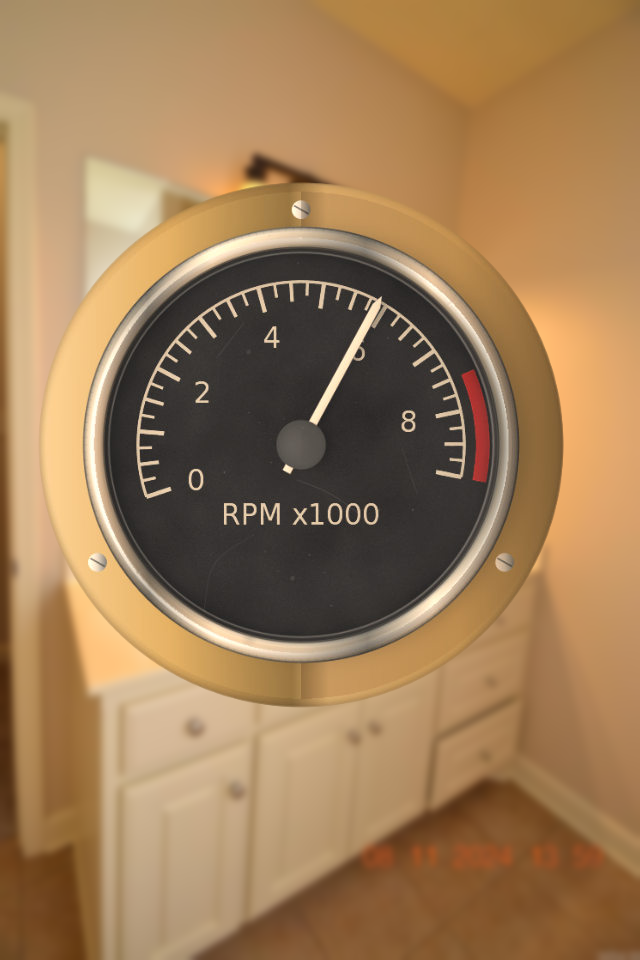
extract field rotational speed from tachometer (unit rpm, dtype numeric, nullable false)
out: 5875 rpm
